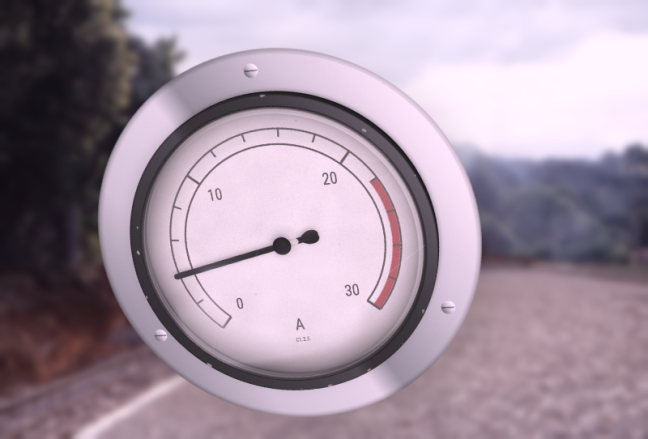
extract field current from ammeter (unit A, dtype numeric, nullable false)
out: 4 A
